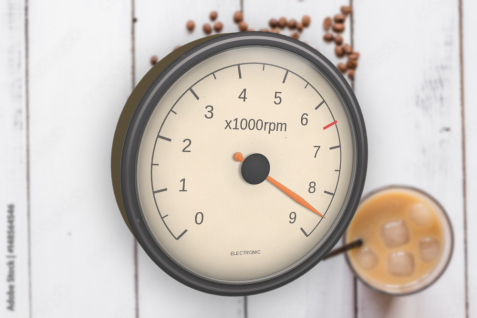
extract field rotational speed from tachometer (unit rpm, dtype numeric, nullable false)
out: 8500 rpm
